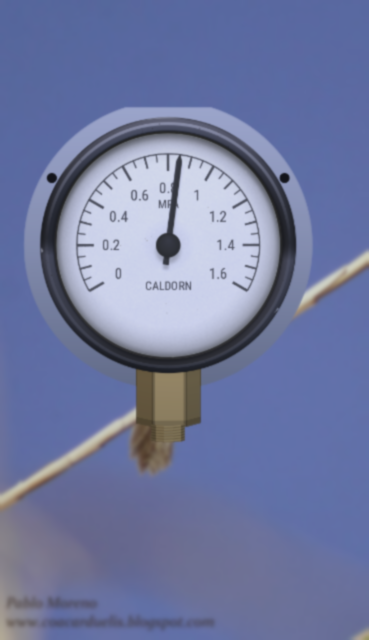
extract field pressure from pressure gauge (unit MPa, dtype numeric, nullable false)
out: 0.85 MPa
